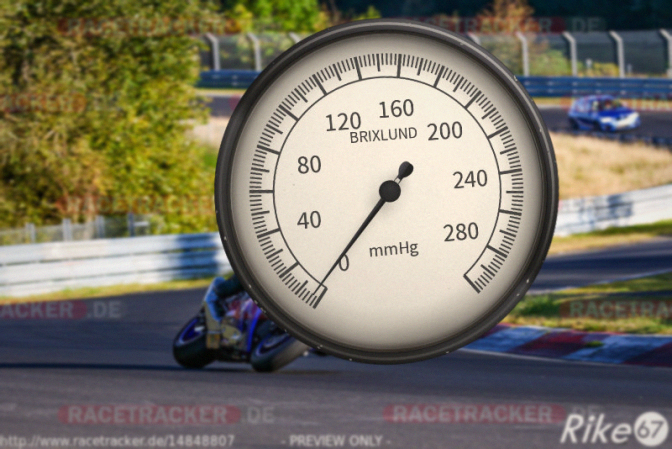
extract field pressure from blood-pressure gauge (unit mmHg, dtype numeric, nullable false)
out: 4 mmHg
